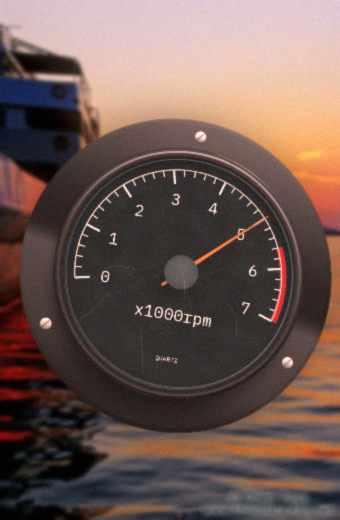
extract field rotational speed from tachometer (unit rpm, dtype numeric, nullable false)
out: 5000 rpm
